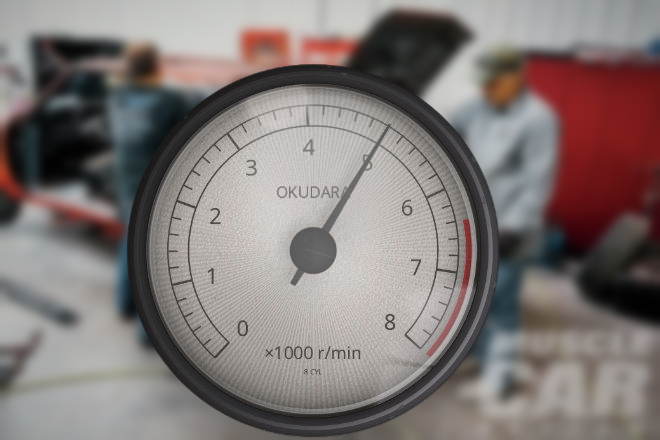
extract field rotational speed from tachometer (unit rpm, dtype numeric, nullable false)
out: 5000 rpm
